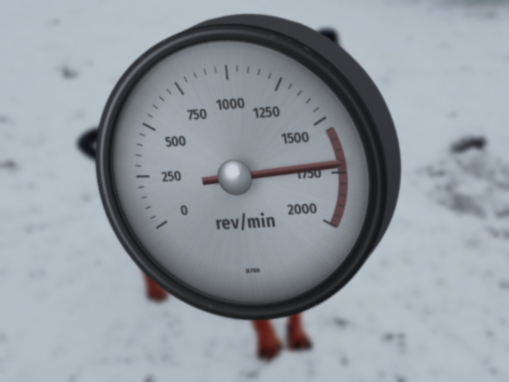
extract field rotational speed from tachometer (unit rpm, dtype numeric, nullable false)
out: 1700 rpm
